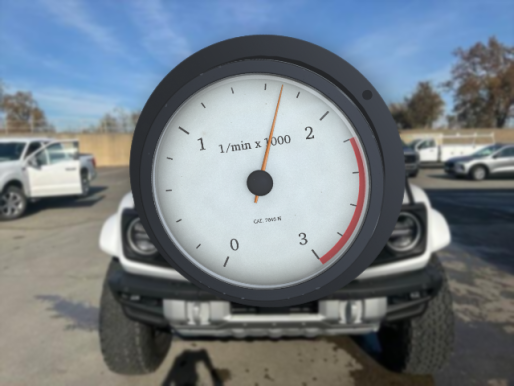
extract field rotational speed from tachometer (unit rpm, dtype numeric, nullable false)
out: 1700 rpm
